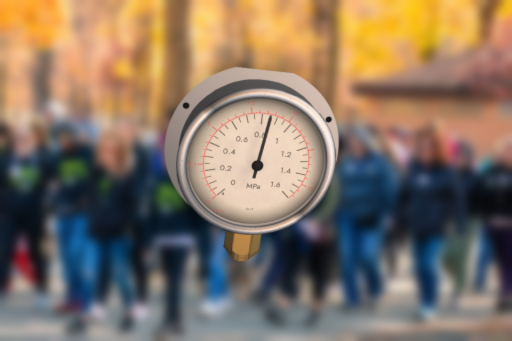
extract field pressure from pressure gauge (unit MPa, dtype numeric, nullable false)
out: 0.85 MPa
